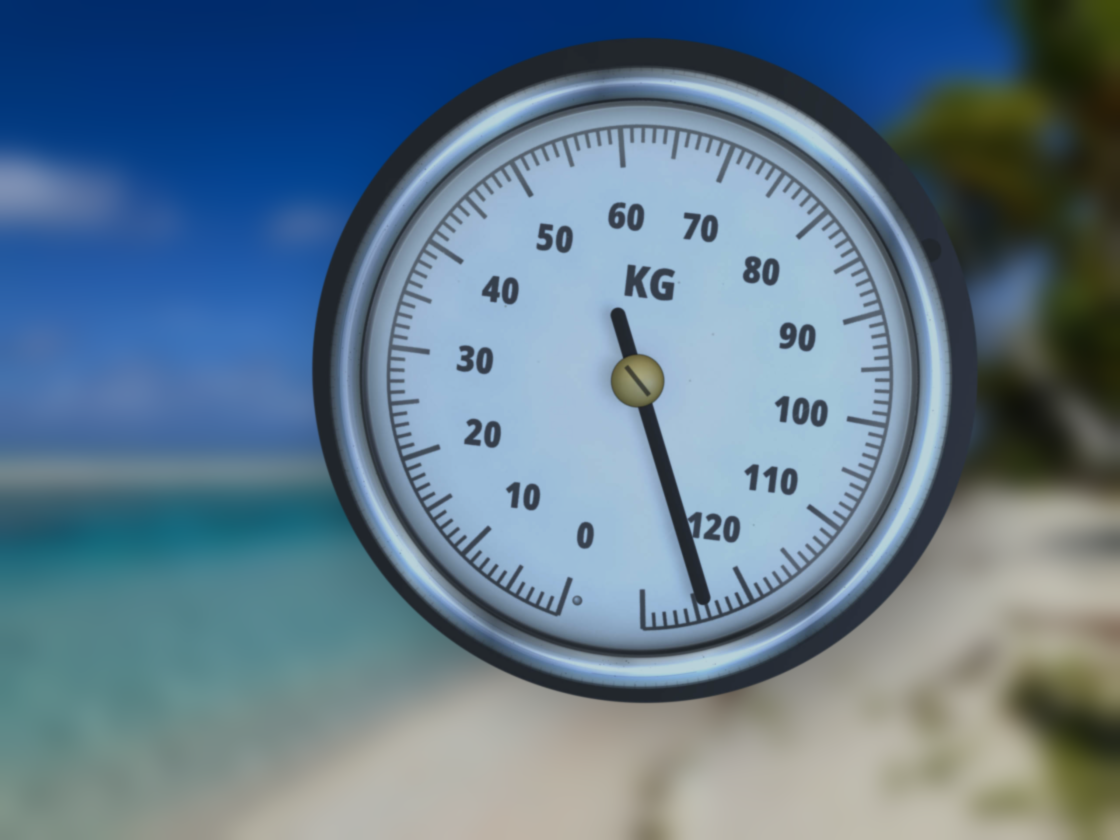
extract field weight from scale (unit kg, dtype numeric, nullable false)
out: 124 kg
